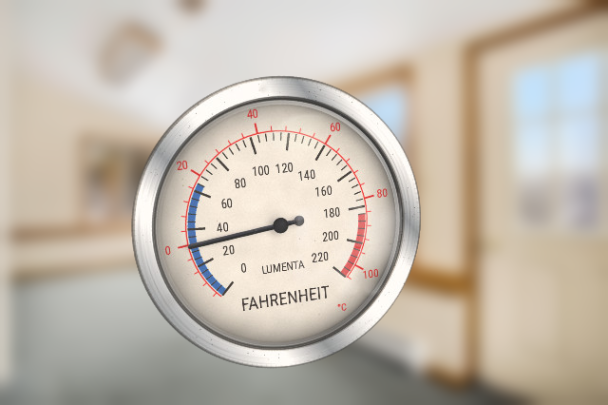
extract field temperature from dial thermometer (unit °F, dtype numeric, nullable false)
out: 32 °F
